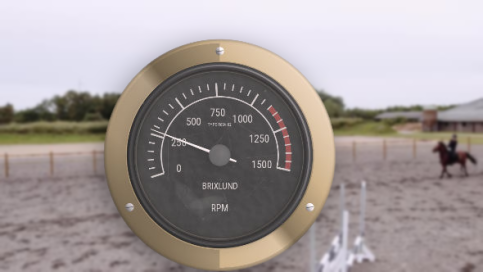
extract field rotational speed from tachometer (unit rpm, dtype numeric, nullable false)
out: 275 rpm
